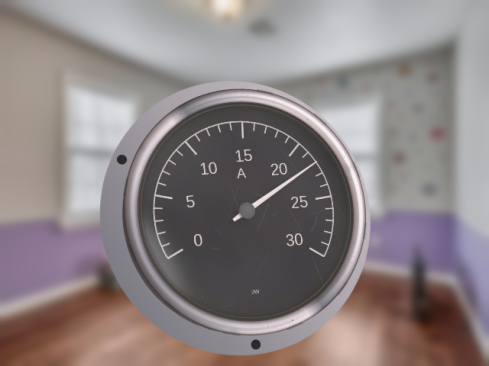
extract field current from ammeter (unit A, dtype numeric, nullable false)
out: 22 A
